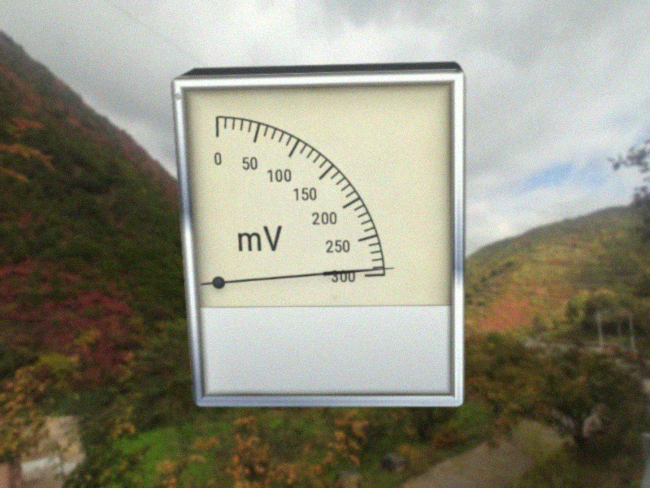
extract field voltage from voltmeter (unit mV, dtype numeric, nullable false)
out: 290 mV
